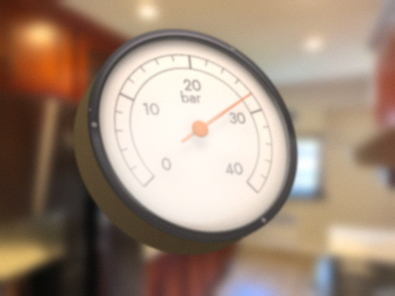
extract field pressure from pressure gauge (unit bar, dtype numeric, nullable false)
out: 28 bar
